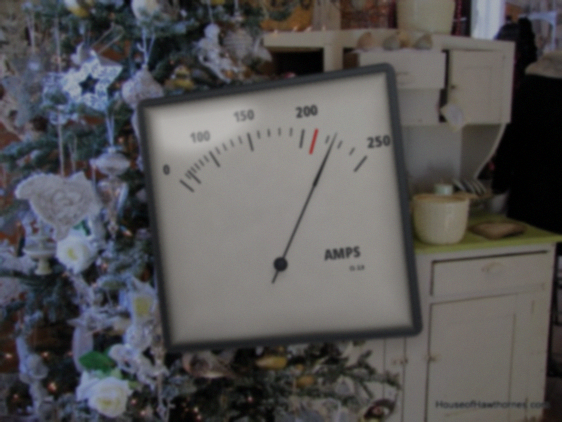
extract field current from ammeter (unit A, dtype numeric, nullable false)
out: 225 A
